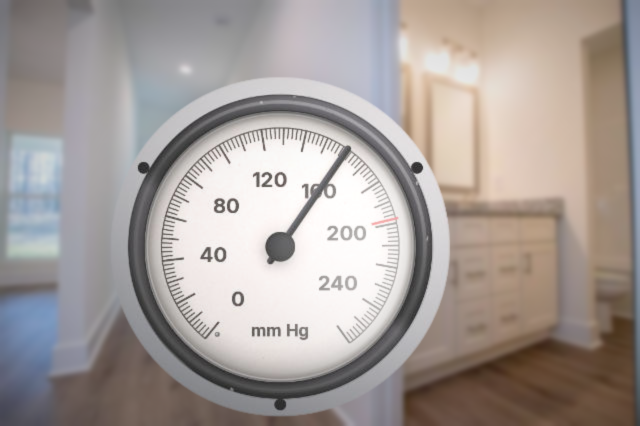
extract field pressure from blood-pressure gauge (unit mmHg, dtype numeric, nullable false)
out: 160 mmHg
